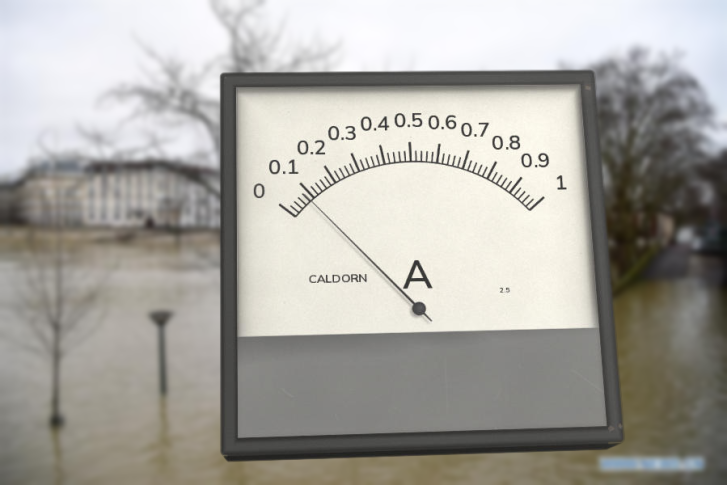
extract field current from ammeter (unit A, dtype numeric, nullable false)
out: 0.08 A
